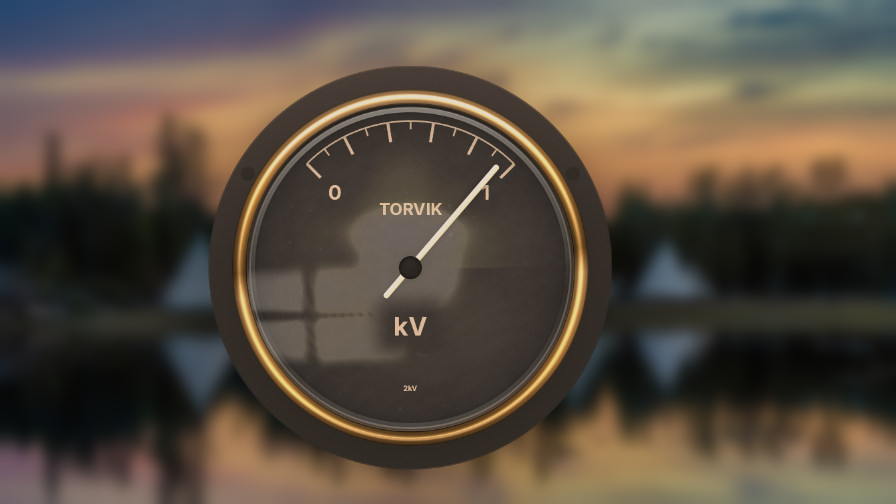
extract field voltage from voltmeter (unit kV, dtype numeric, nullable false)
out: 0.95 kV
